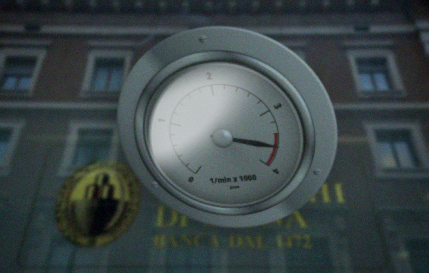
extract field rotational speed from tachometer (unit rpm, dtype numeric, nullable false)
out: 3600 rpm
